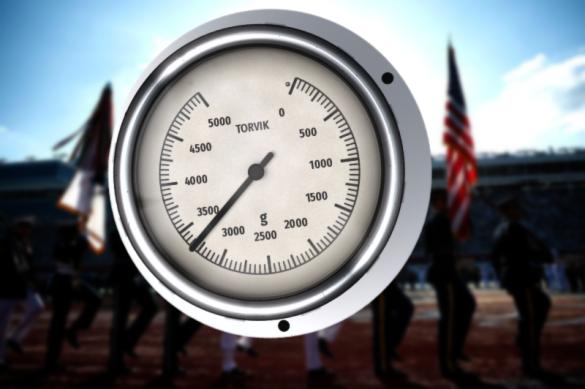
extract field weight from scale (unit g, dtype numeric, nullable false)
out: 3300 g
